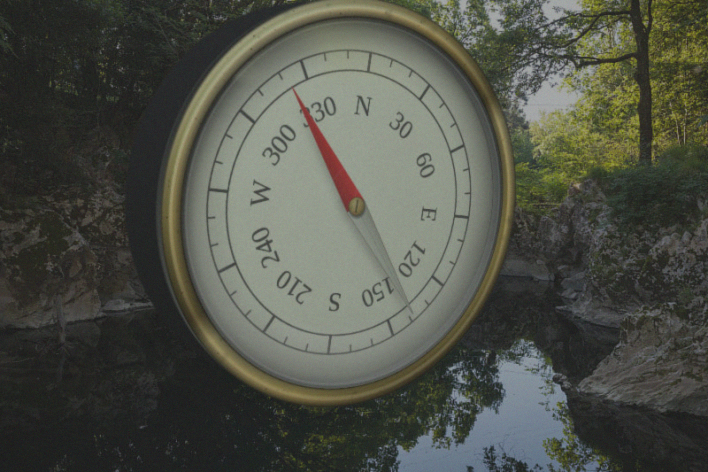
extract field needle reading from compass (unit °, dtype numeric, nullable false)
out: 320 °
